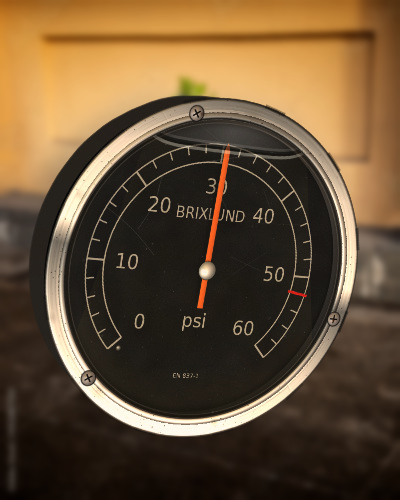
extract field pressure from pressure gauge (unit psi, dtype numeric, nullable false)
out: 30 psi
